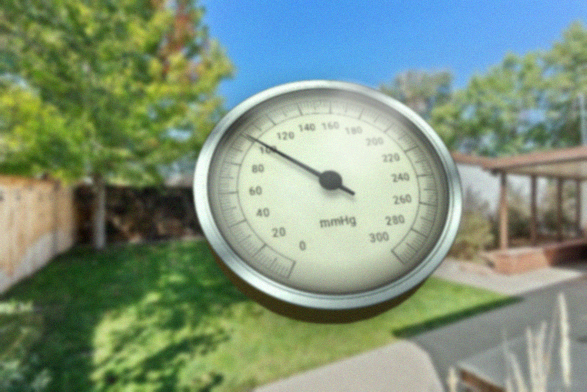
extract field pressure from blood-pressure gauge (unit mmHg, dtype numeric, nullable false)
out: 100 mmHg
